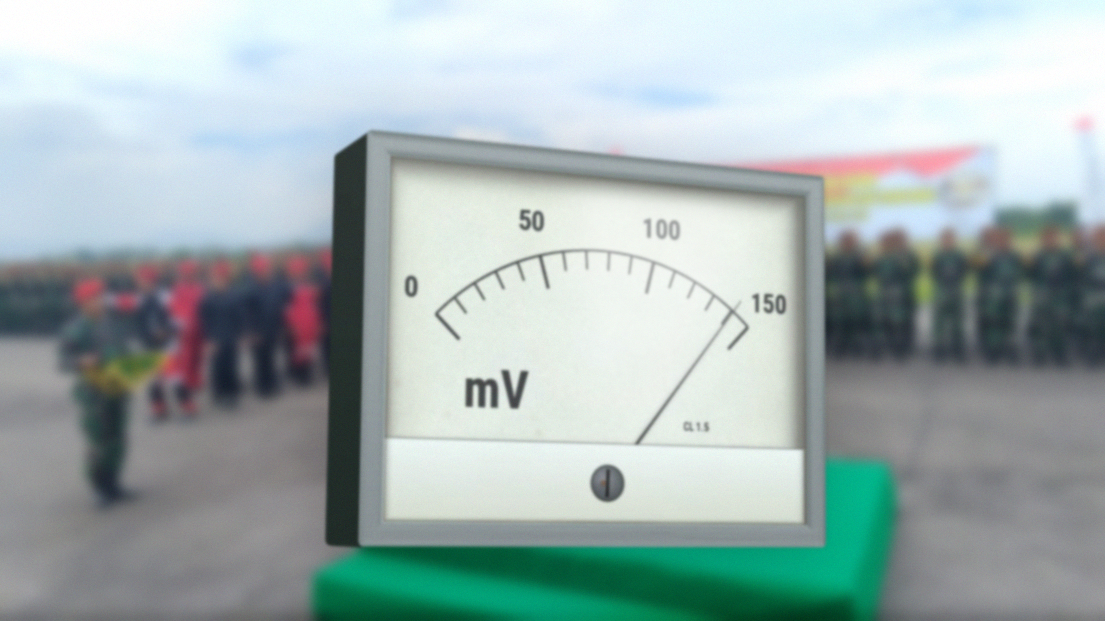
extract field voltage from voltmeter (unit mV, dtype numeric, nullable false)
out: 140 mV
